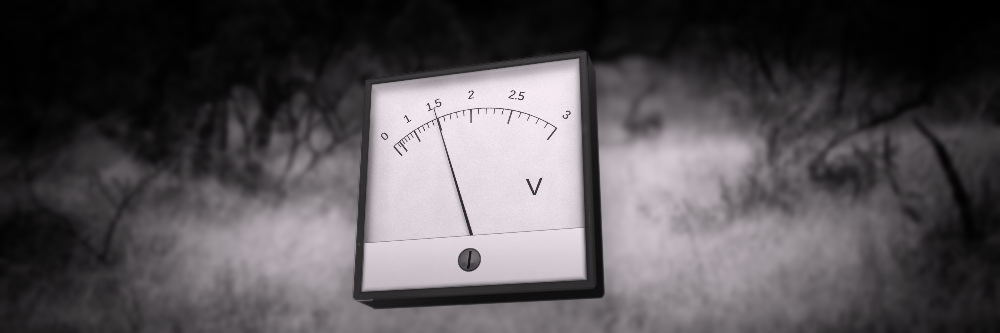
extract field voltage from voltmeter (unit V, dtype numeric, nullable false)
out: 1.5 V
